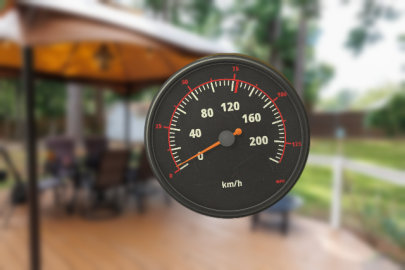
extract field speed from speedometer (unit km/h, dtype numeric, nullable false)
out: 4 km/h
